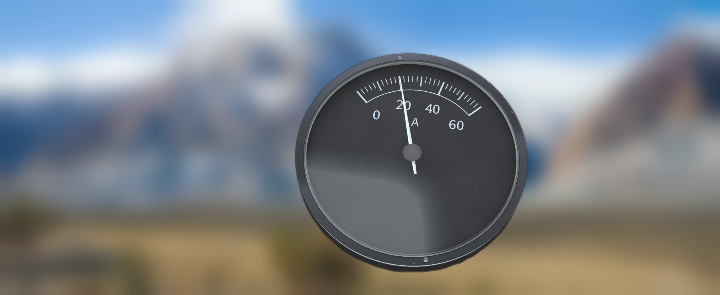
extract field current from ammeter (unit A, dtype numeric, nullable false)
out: 20 A
